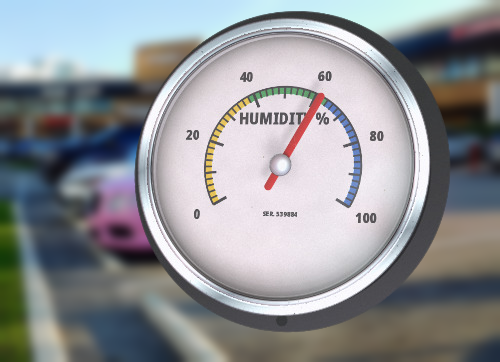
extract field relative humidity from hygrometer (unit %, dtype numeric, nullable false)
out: 62 %
